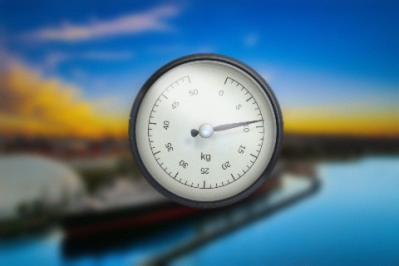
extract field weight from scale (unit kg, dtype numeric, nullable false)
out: 9 kg
